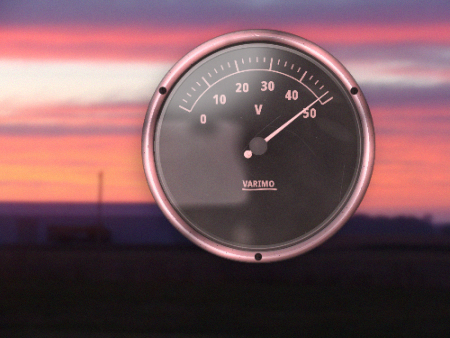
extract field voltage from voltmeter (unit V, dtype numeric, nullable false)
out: 48 V
